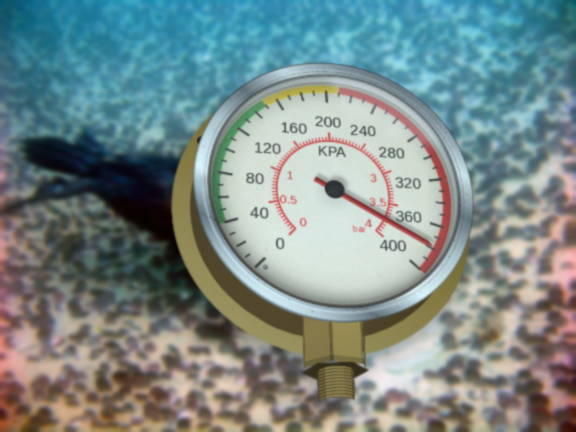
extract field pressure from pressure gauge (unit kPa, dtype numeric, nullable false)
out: 380 kPa
